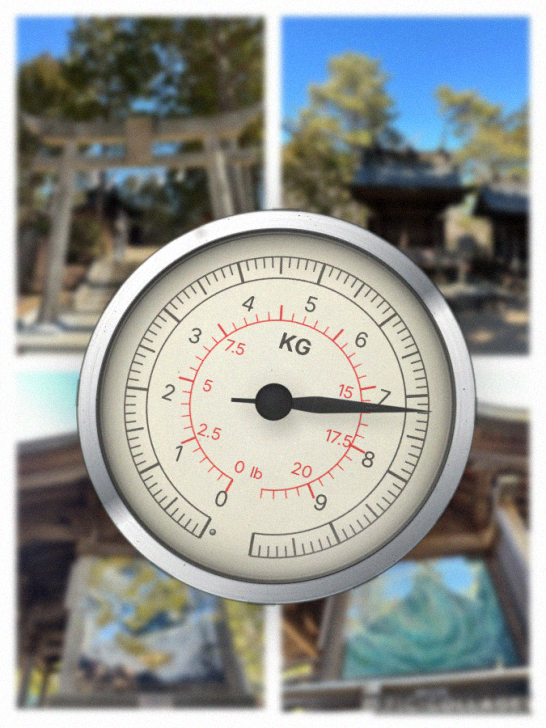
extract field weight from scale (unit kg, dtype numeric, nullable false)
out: 7.2 kg
